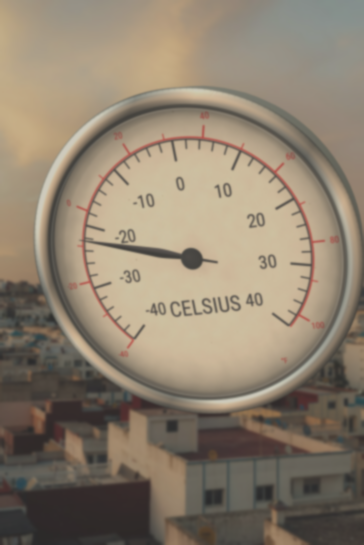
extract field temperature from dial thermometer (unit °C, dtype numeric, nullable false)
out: -22 °C
